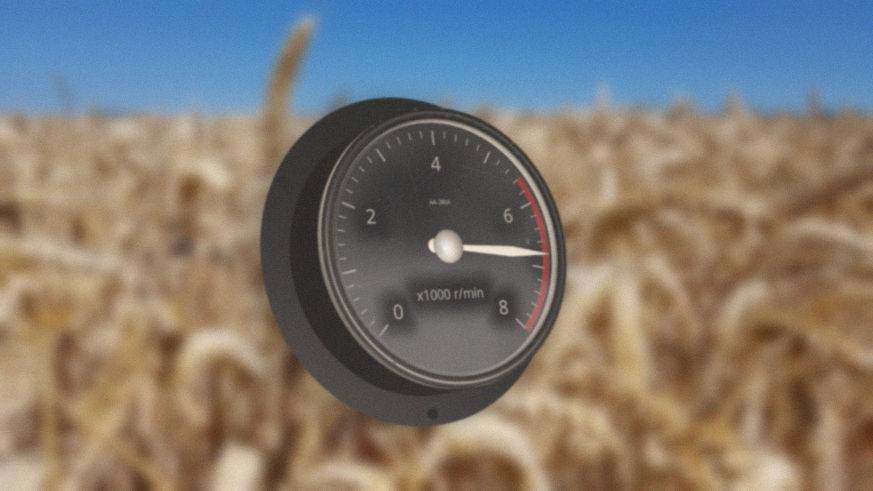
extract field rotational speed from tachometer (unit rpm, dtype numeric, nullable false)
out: 6800 rpm
